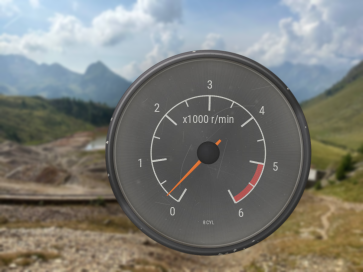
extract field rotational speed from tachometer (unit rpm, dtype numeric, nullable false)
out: 250 rpm
